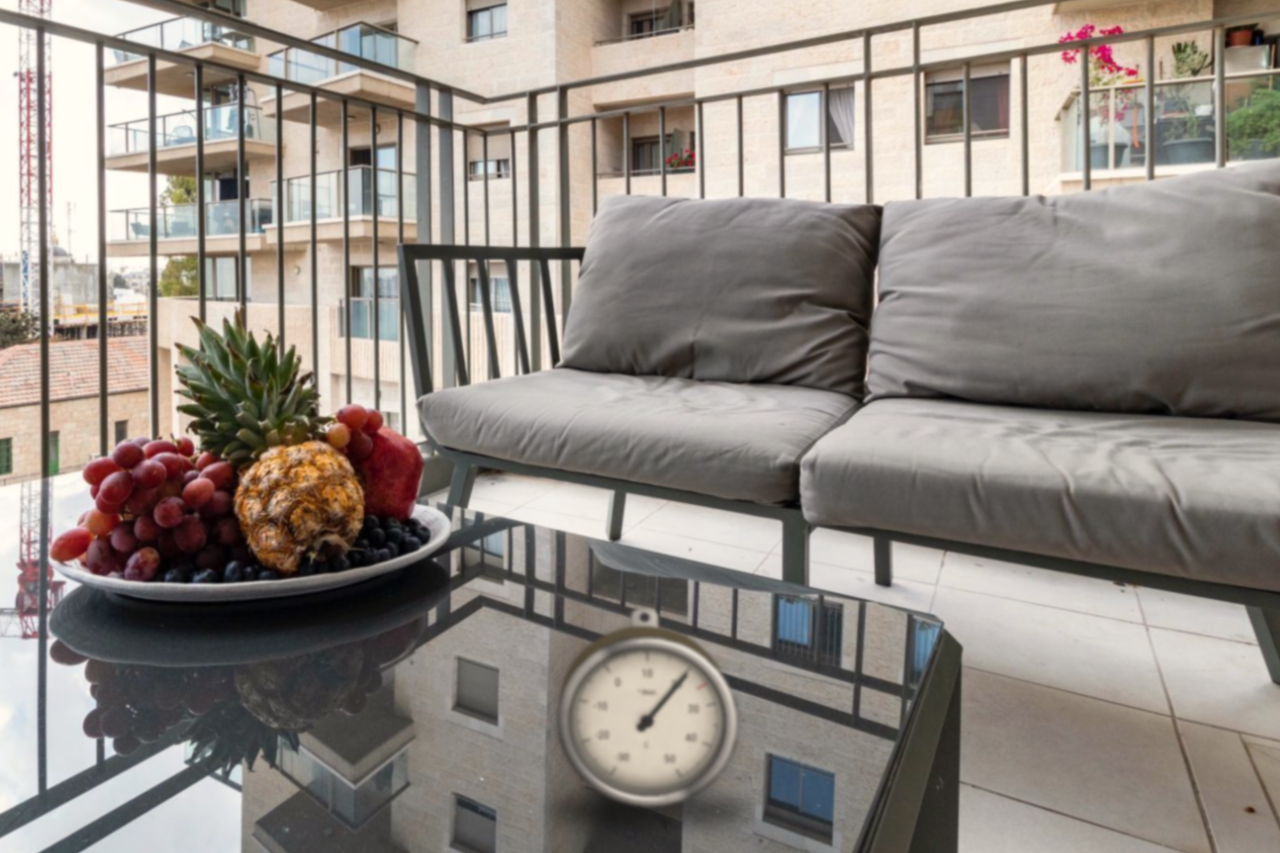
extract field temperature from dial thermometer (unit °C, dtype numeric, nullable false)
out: 20 °C
